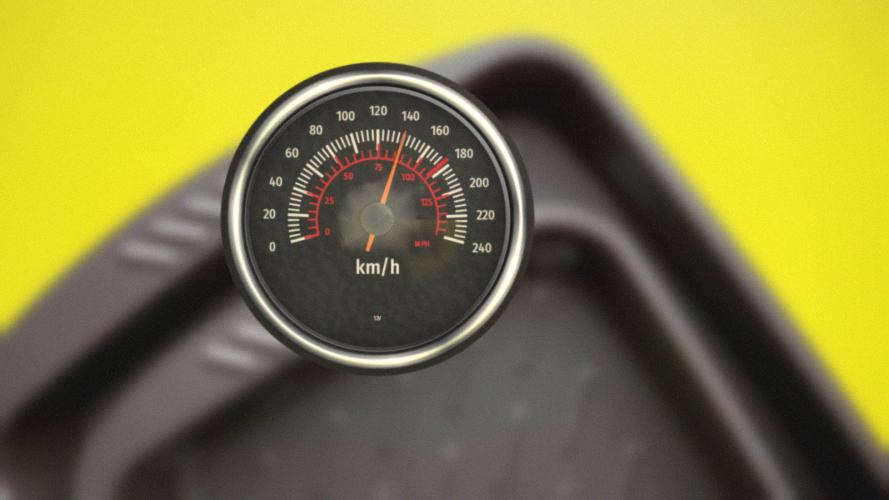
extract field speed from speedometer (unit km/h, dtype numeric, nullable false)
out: 140 km/h
